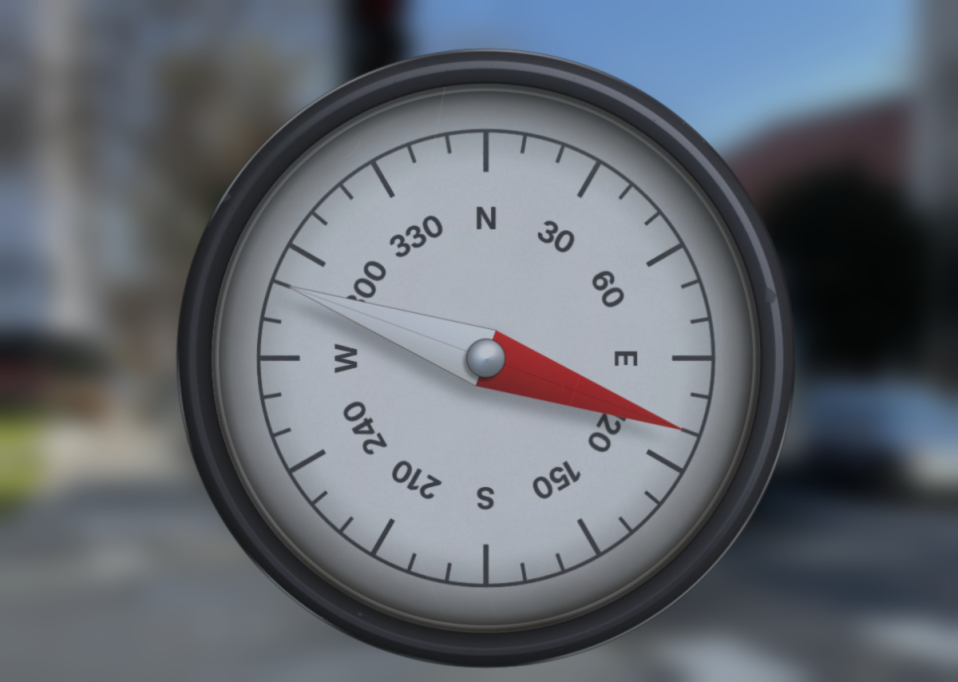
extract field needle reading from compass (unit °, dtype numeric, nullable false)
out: 110 °
